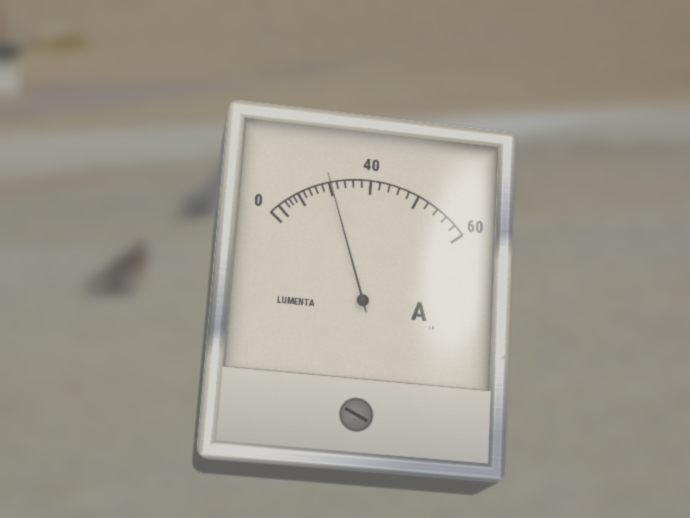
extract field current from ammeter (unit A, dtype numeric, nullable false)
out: 30 A
